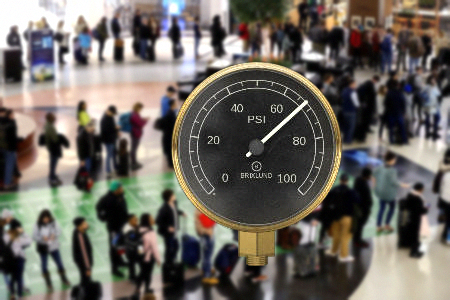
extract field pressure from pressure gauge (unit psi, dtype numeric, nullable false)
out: 67.5 psi
